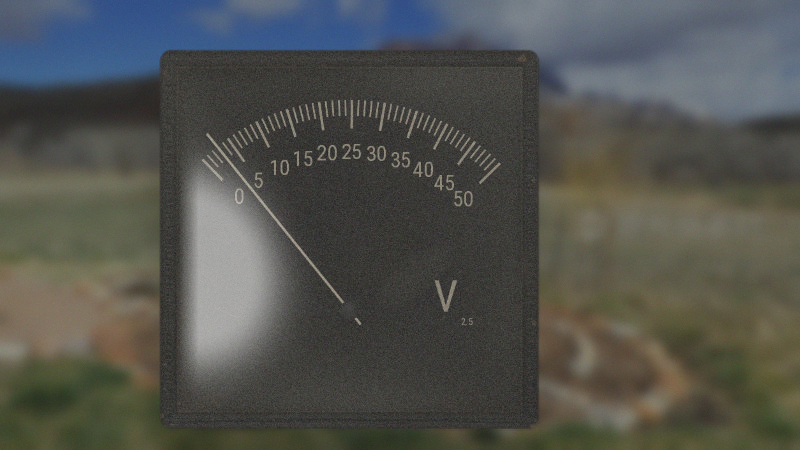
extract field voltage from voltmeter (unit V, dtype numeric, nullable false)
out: 3 V
